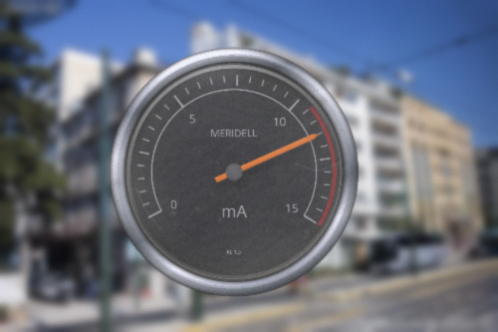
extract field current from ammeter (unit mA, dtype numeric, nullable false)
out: 11.5 mA
